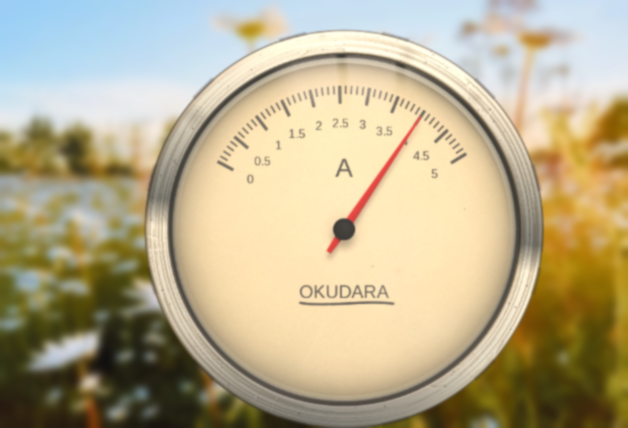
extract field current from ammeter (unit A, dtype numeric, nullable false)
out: 4 A
